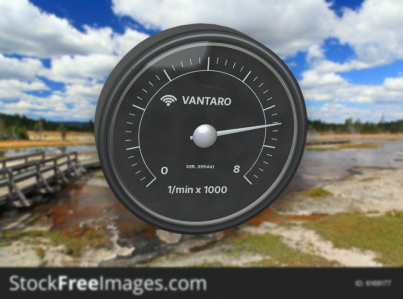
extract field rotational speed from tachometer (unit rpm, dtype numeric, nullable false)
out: 6400 rpm
